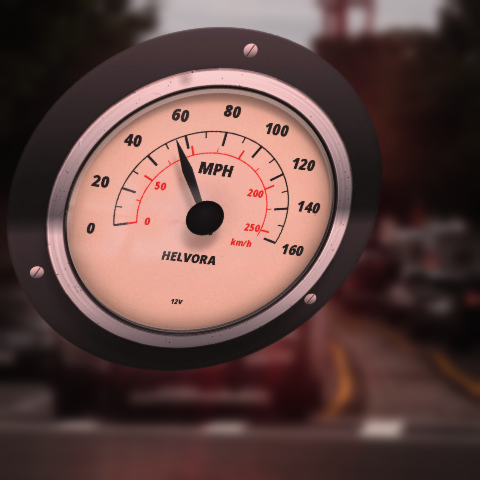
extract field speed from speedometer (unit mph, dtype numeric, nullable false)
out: 55 mph
